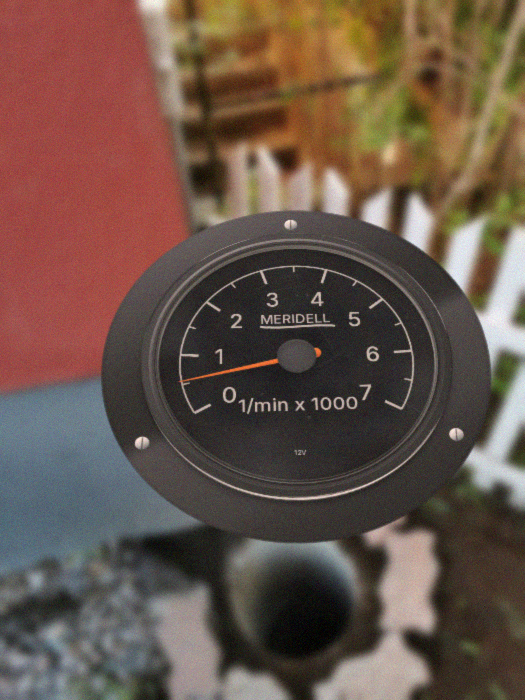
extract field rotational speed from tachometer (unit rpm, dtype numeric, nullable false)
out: 500 rpm
